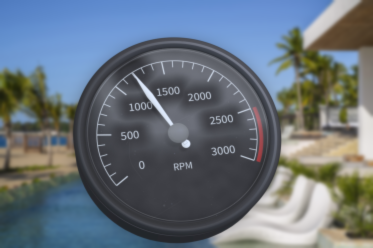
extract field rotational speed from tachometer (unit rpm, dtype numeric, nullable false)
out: 1200 rpm
